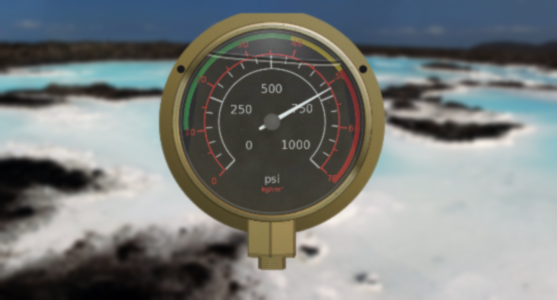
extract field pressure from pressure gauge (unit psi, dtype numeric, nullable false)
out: 725 psi
